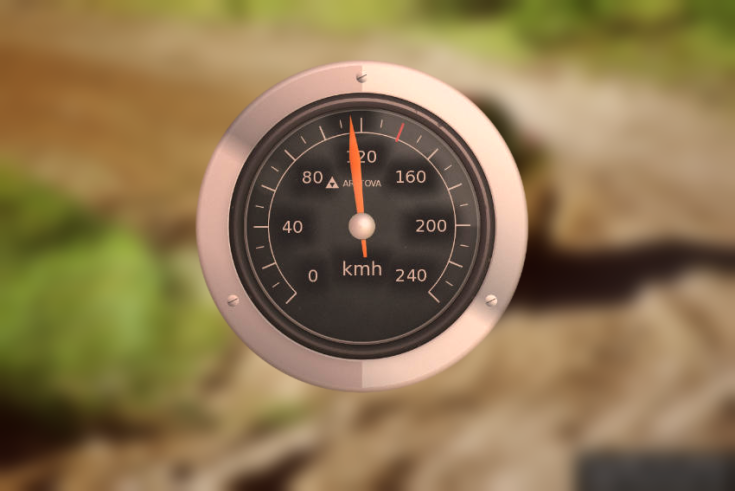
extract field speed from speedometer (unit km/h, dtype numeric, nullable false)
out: 115 km/h
